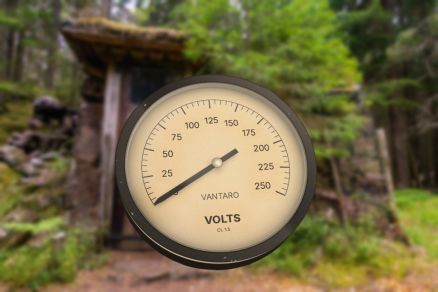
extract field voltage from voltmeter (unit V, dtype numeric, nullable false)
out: 0 V
